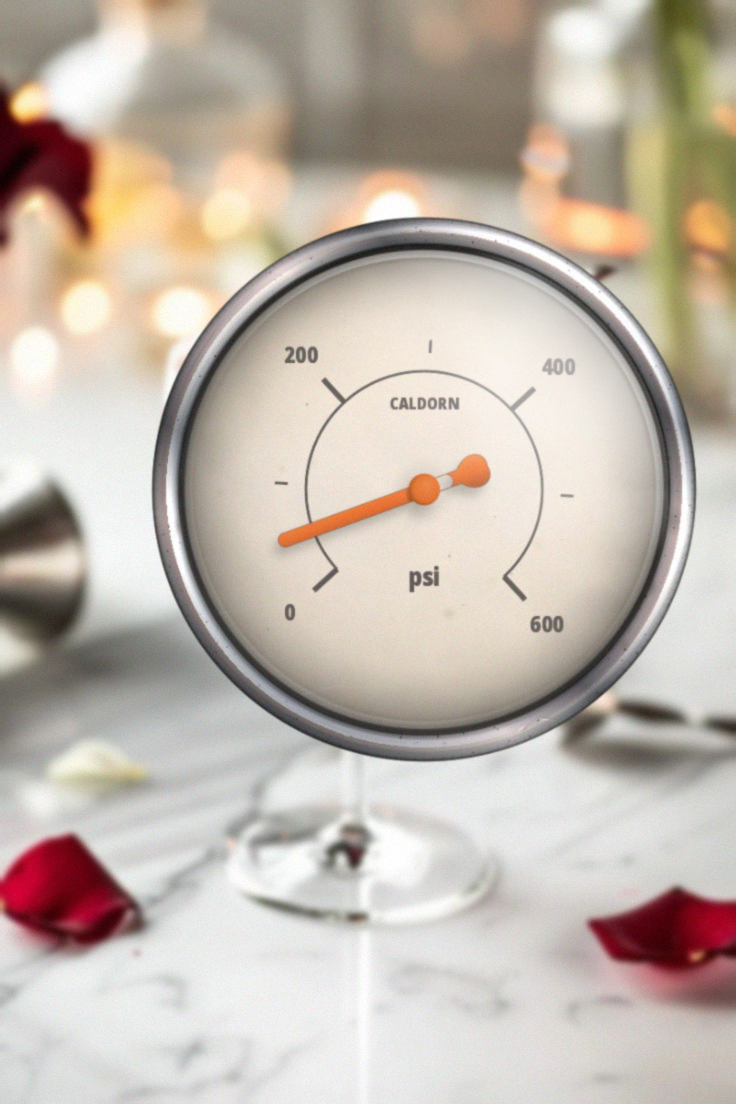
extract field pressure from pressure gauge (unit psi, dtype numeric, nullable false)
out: 50 psi
